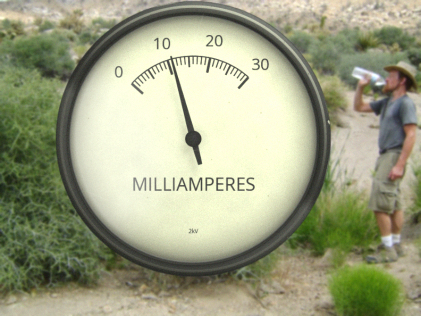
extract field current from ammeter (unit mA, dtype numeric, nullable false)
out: 11 mA
